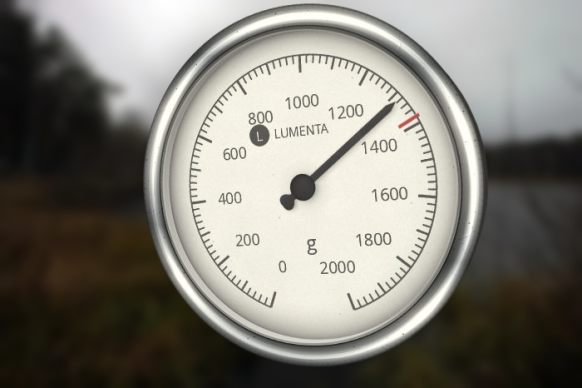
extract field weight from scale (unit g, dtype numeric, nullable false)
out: 1320 g
